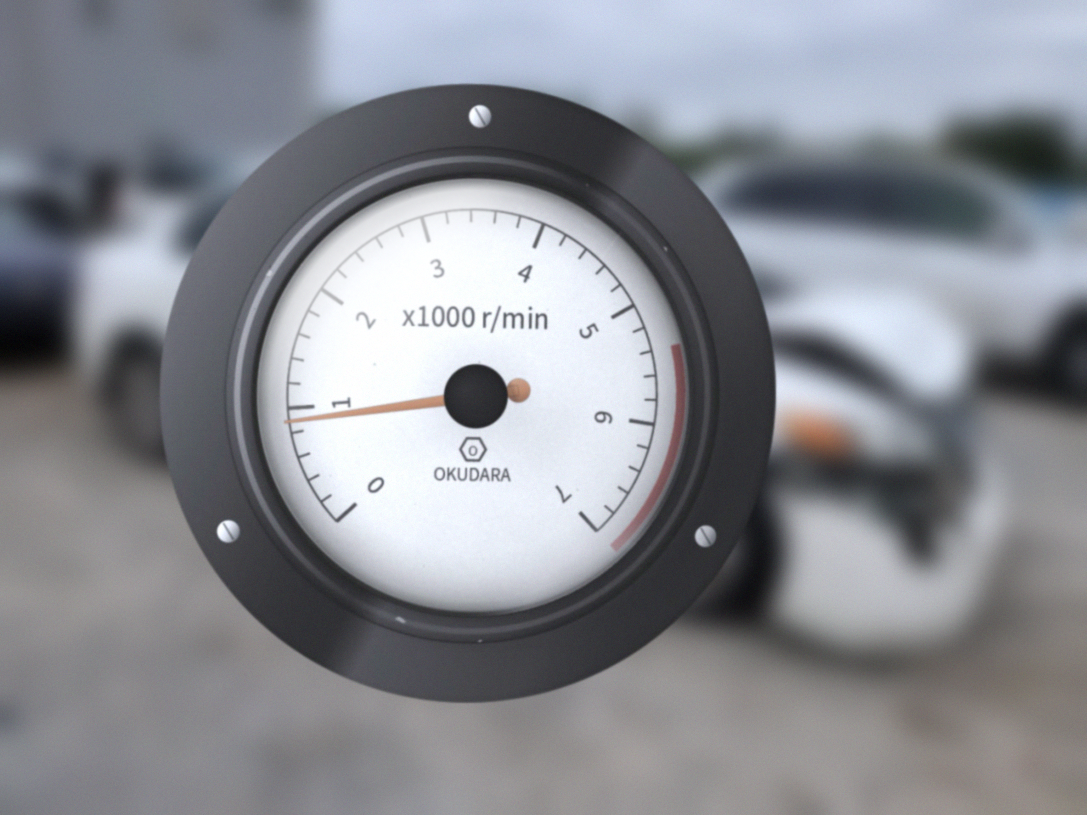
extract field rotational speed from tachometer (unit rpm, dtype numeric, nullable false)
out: 900 rpm
